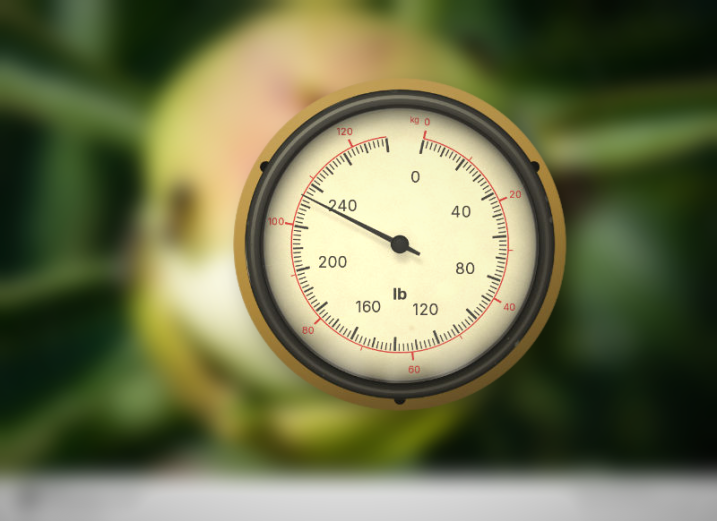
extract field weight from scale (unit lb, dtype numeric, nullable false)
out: 234 lb
